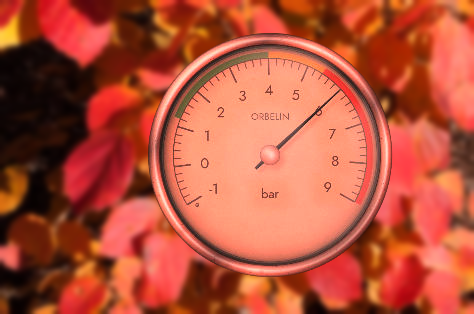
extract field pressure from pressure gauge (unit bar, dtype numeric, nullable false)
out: 6 bar
